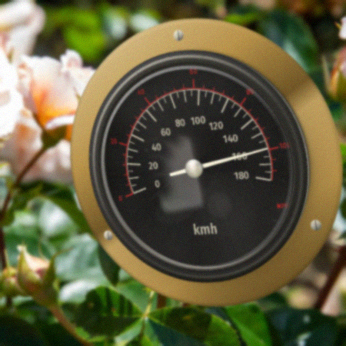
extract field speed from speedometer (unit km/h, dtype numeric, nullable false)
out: 160 km/h
